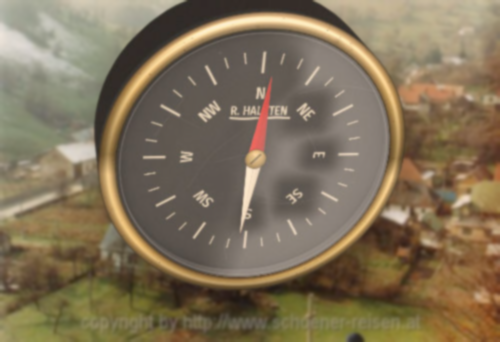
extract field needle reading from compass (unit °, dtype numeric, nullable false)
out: 5 °
